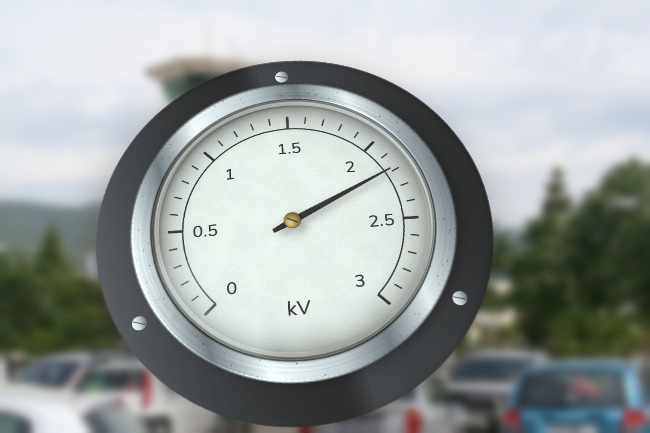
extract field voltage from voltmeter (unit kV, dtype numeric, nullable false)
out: 2.2 kV
